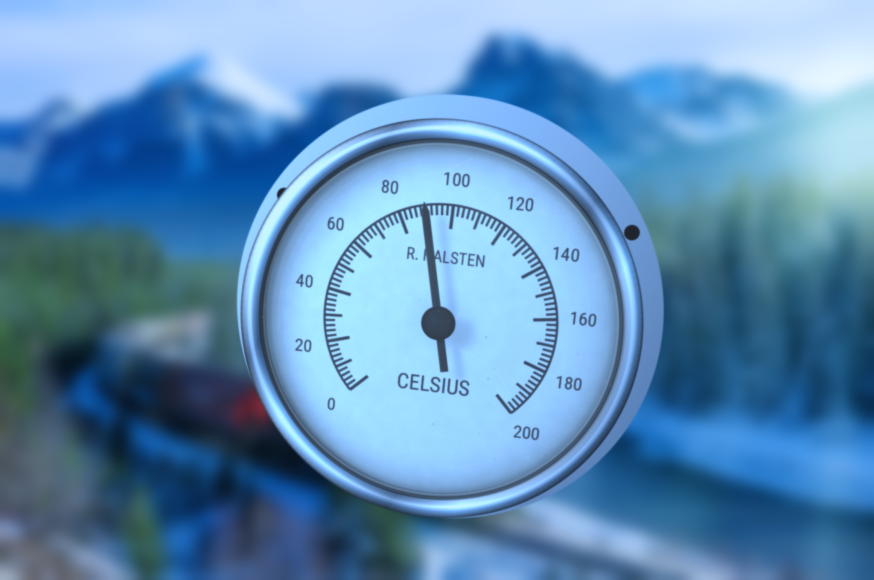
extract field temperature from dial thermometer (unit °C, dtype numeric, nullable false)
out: 90 °C
